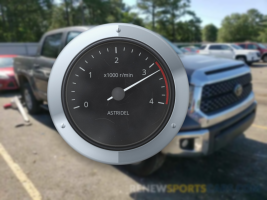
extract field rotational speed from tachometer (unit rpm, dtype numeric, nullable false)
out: 3200 rpm
